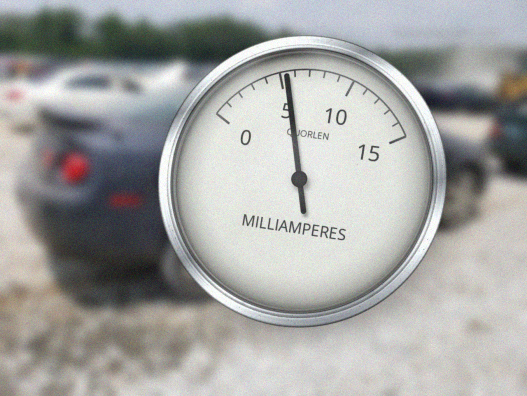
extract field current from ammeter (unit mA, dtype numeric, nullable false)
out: 5.5 mA
